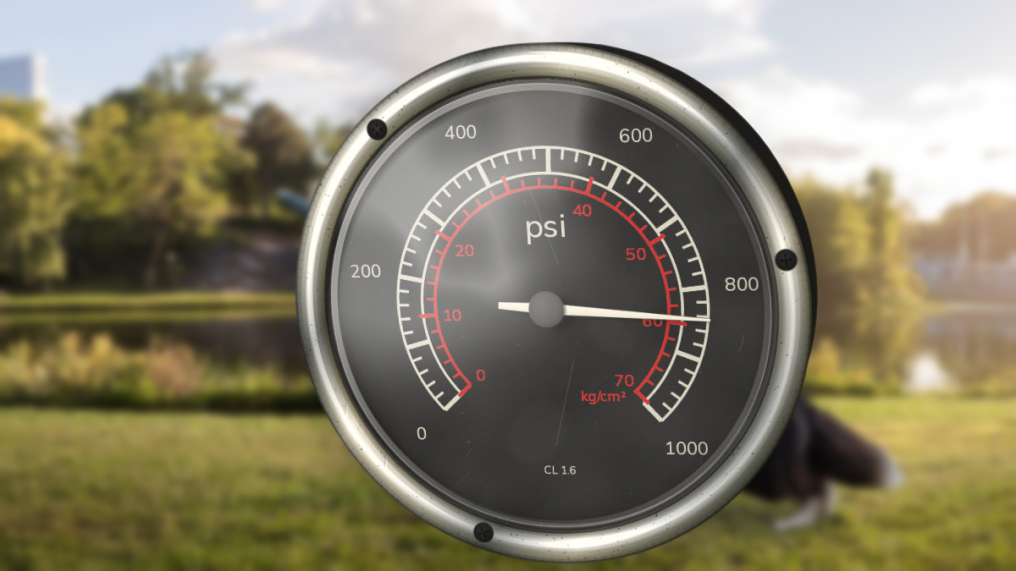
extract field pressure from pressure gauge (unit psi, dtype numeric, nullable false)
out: 840 psi
